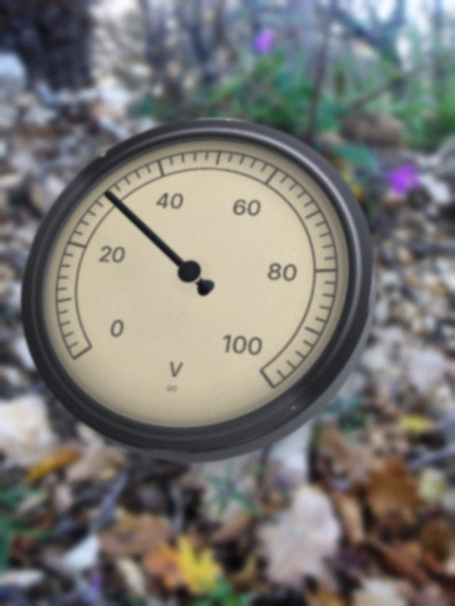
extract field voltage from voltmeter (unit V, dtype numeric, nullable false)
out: 30 V
